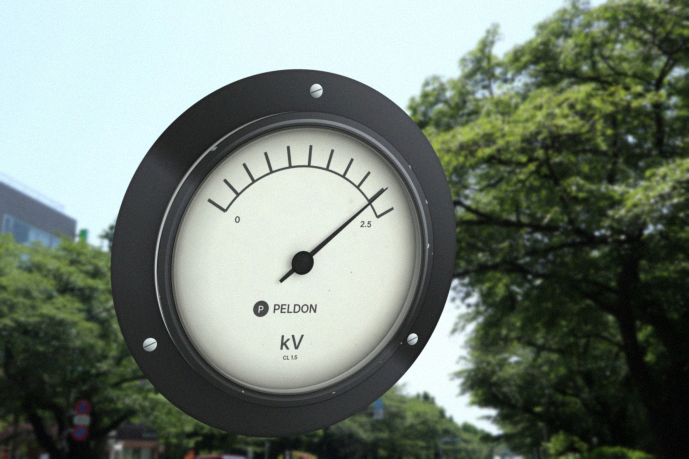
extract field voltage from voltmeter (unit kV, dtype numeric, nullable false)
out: 2.25 kV
